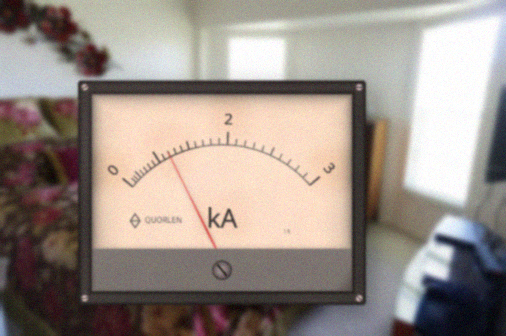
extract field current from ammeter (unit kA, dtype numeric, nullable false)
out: 1.2 kA
